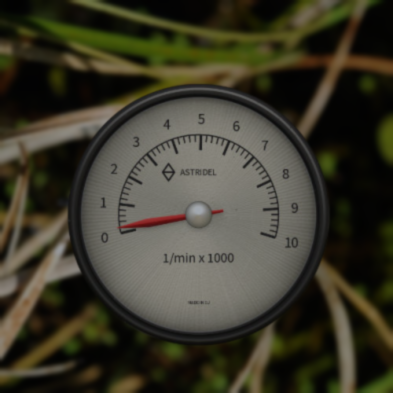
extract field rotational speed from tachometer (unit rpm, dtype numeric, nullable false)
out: 200 rpm
